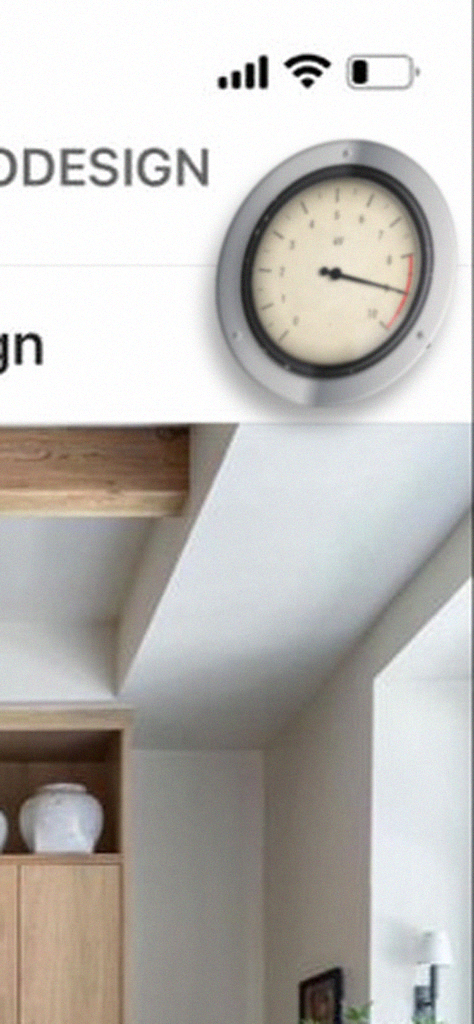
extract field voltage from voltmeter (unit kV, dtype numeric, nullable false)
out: 9 kV
